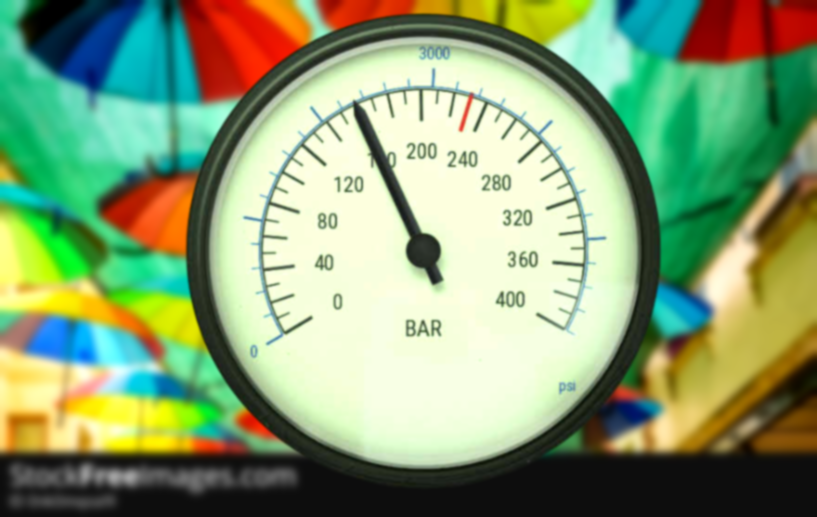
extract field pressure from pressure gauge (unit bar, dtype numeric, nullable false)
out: 160 bar
